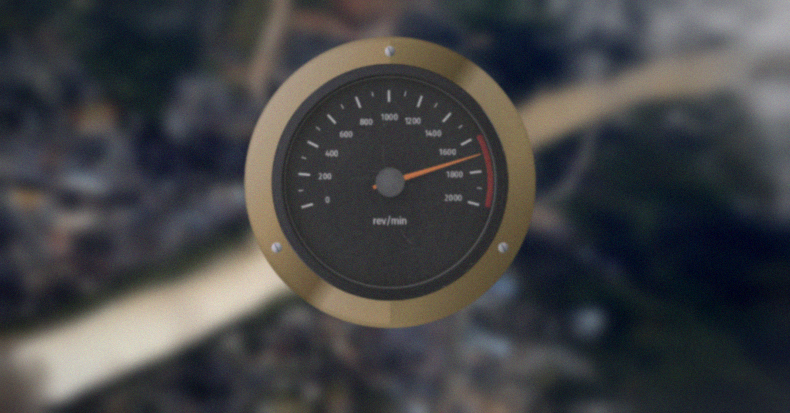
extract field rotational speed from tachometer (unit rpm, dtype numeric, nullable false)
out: 1700 rpm
